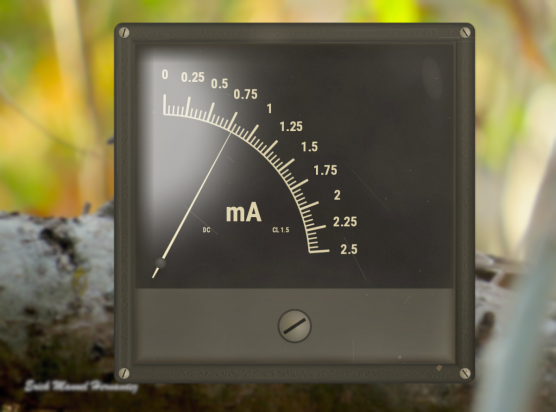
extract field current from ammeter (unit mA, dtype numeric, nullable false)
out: 0.8 mA
